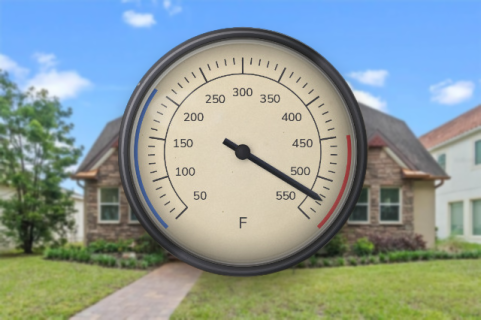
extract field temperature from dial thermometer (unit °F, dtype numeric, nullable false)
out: 525 °F
